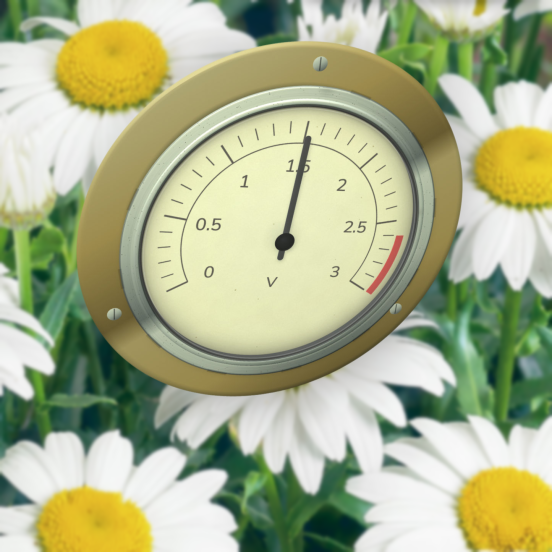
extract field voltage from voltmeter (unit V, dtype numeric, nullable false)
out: 1.5 V
